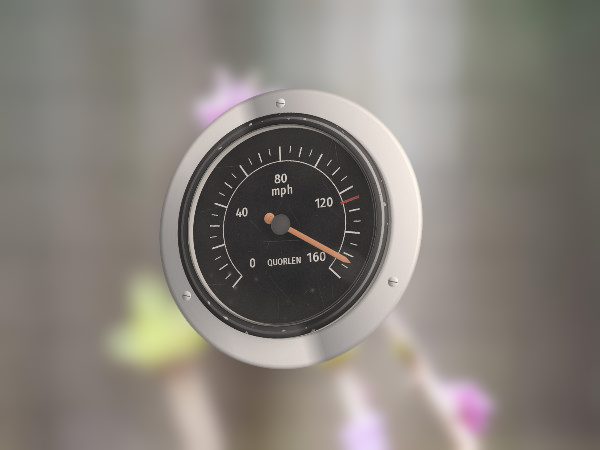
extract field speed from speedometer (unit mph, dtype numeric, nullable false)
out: 152.5 mph
